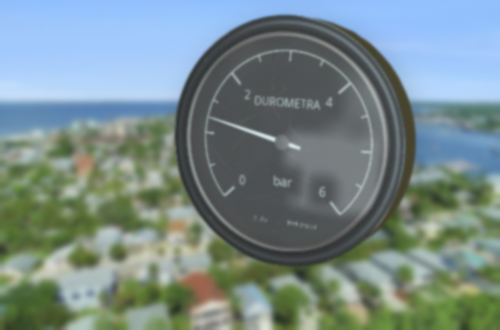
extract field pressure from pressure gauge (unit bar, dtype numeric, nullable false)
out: 1.25 bar
